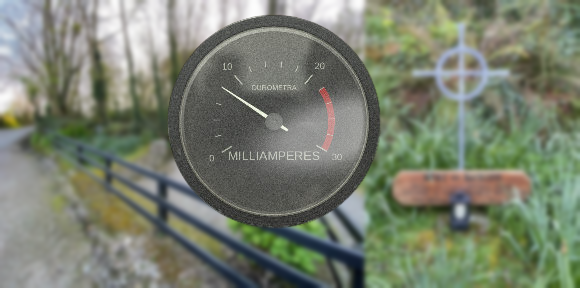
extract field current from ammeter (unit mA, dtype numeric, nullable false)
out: 8 mA
